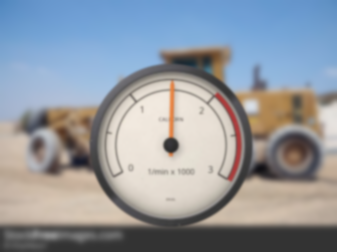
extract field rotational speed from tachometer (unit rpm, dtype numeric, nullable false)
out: 1500 rpm
